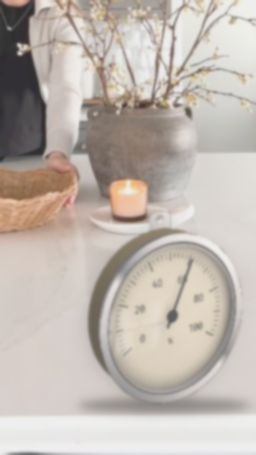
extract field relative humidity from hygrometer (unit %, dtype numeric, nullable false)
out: 60 %
